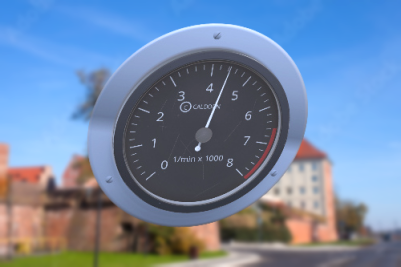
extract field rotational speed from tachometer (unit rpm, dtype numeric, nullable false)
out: 4400 rpm
